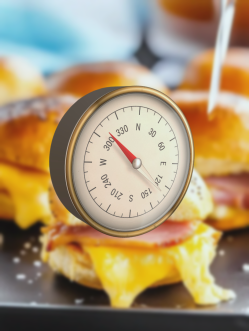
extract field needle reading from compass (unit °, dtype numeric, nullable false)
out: 310 °
